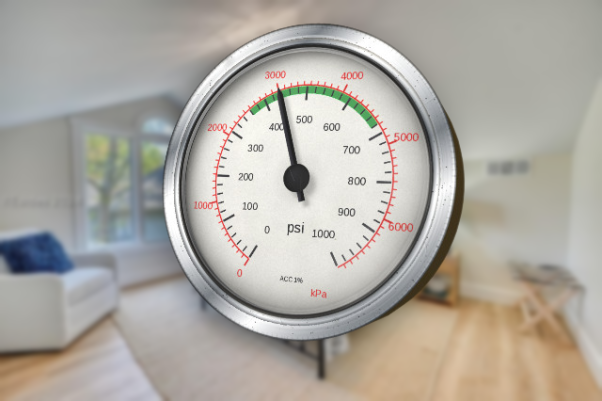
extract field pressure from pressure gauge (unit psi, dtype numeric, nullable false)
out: 440 psi
